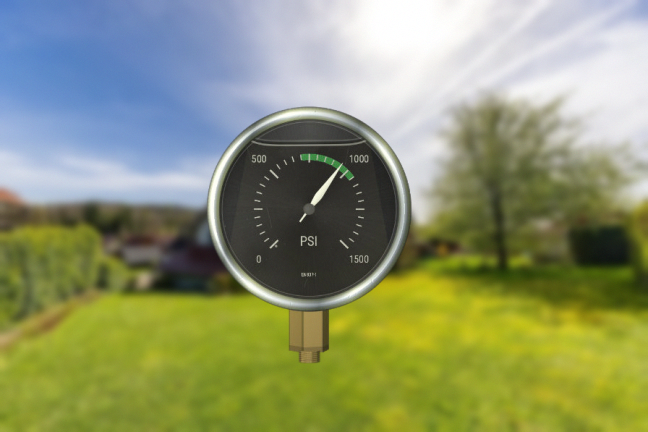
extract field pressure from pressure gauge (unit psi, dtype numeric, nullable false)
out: 950 psi
